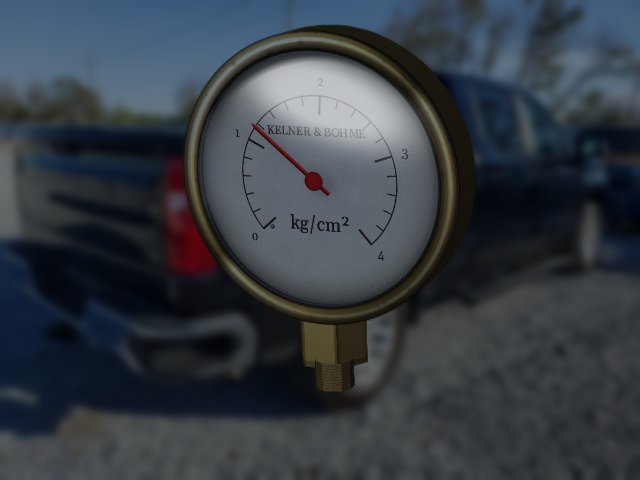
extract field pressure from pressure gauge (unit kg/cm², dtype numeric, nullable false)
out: 1.2 kg/cm²
